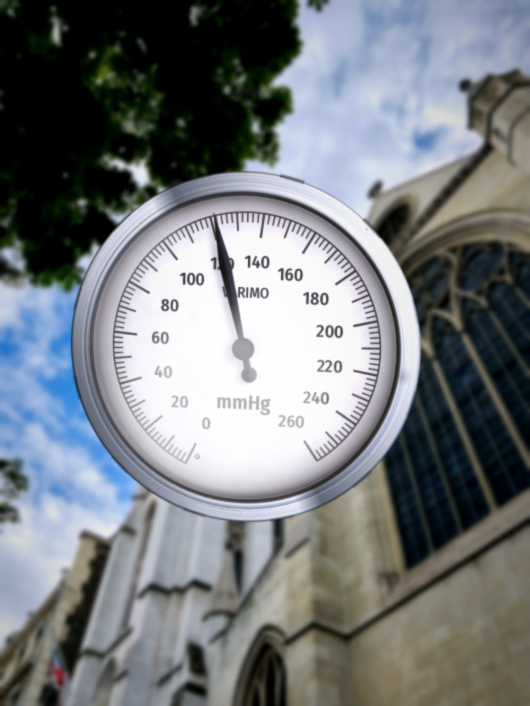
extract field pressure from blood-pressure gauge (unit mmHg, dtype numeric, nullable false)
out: 122 mmHg
